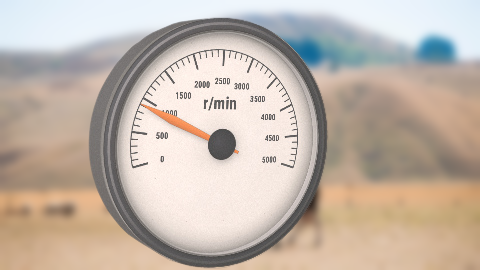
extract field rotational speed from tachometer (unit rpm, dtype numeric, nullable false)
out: 900 rpm
